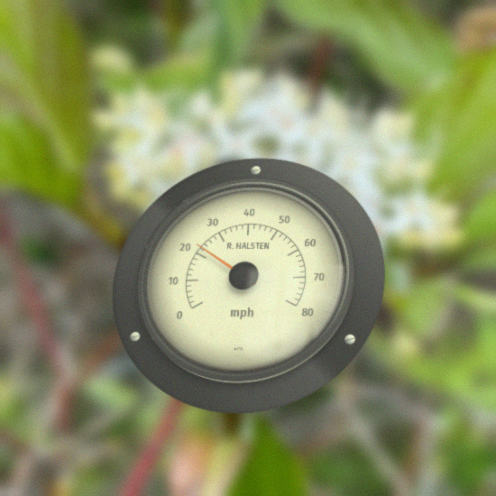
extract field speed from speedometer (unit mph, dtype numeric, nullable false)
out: 22 mph
